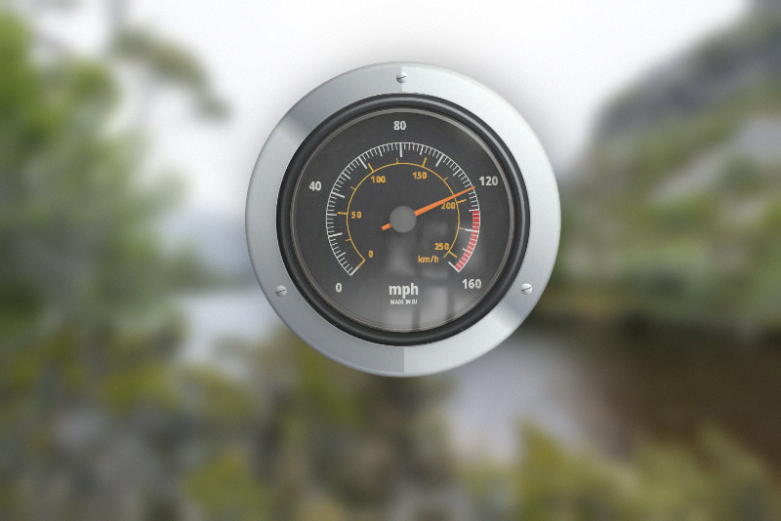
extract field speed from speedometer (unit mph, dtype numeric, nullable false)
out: 120 mph
